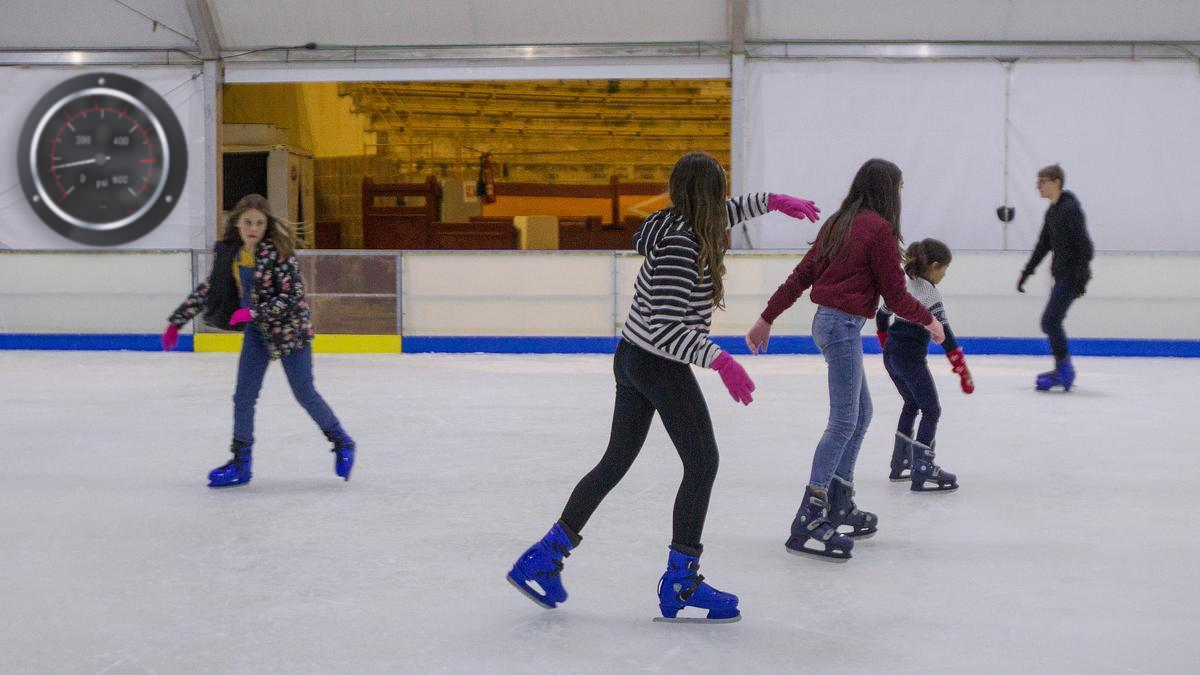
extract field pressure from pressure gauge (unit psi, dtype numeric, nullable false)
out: 75 psi
